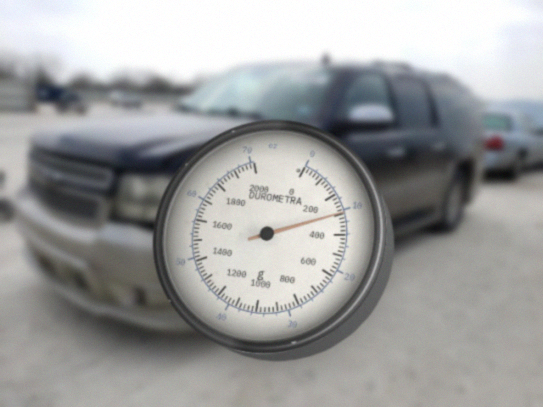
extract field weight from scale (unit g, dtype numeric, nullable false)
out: 300 g
